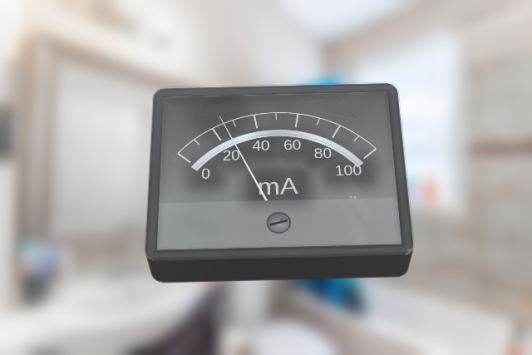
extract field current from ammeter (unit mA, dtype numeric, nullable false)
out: 25 mA
